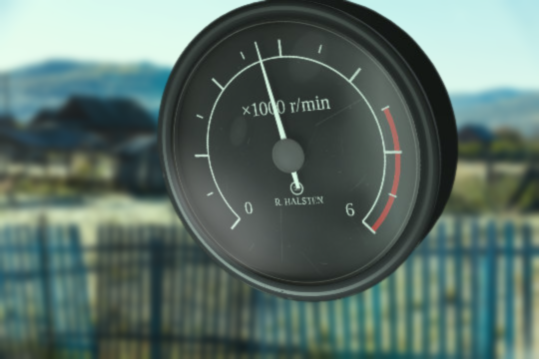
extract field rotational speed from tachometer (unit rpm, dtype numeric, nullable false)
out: 2750 rpm
